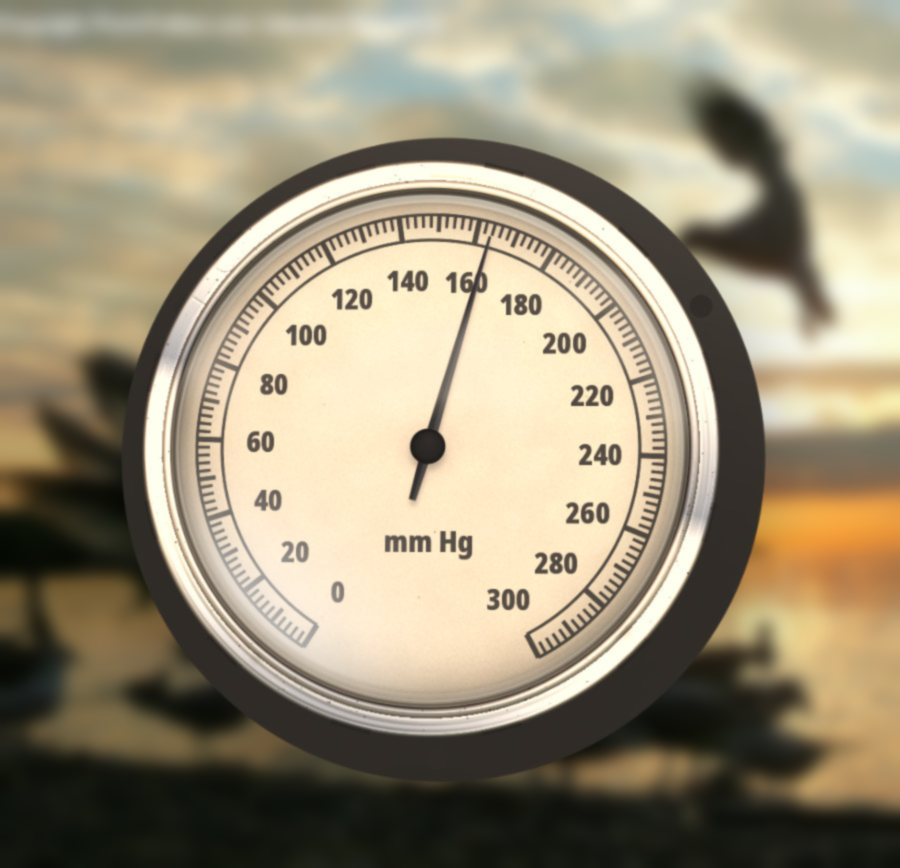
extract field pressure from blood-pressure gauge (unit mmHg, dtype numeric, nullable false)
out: 164 mmHg
